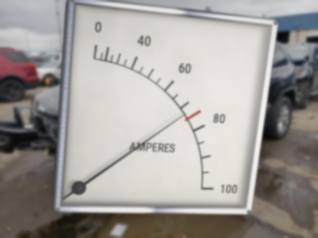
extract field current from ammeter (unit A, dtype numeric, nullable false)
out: 72.5 A
